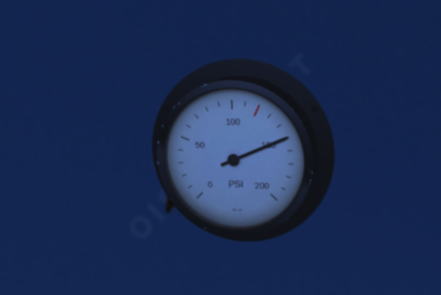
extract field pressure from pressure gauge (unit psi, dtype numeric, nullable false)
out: 150 psi
